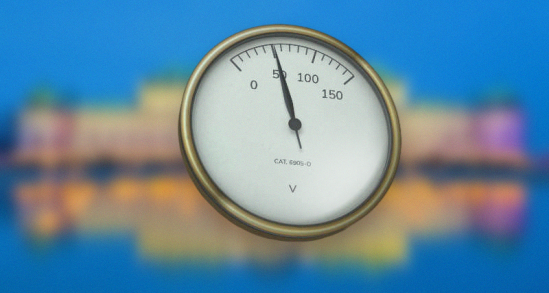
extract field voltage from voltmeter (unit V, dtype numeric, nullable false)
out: 50 V
